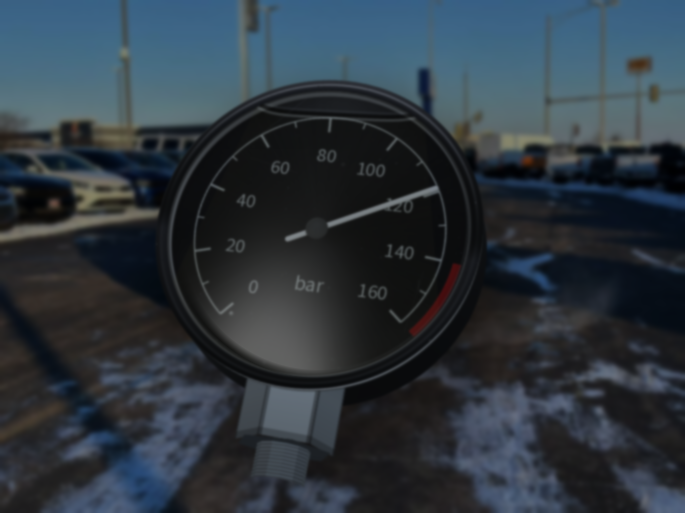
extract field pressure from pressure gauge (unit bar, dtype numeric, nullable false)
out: 120 bar
